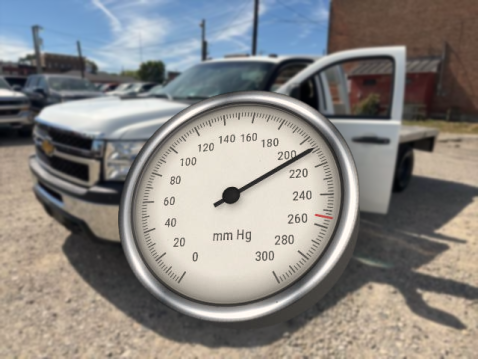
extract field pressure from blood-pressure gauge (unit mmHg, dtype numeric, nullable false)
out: 210 mmHg
